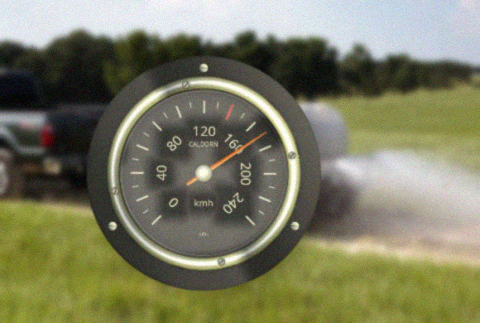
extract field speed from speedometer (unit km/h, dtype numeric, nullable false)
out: 170 km/h
